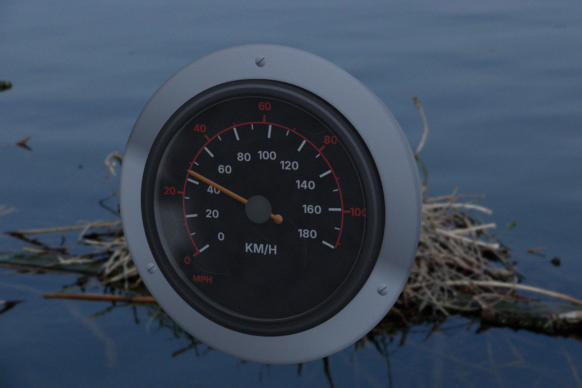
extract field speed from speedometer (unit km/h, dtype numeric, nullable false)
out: 45 km/h
